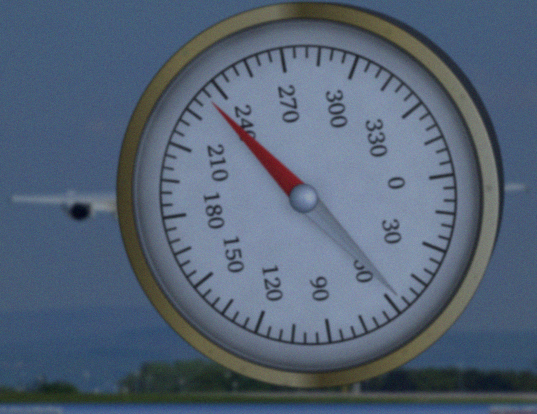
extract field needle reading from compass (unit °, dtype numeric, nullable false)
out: 235 °
